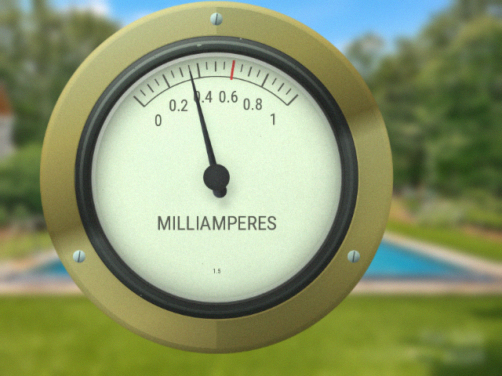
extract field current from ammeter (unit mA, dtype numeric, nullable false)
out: 0.35 mA
